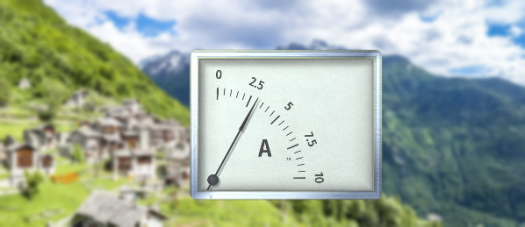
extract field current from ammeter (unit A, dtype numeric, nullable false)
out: 3 A
